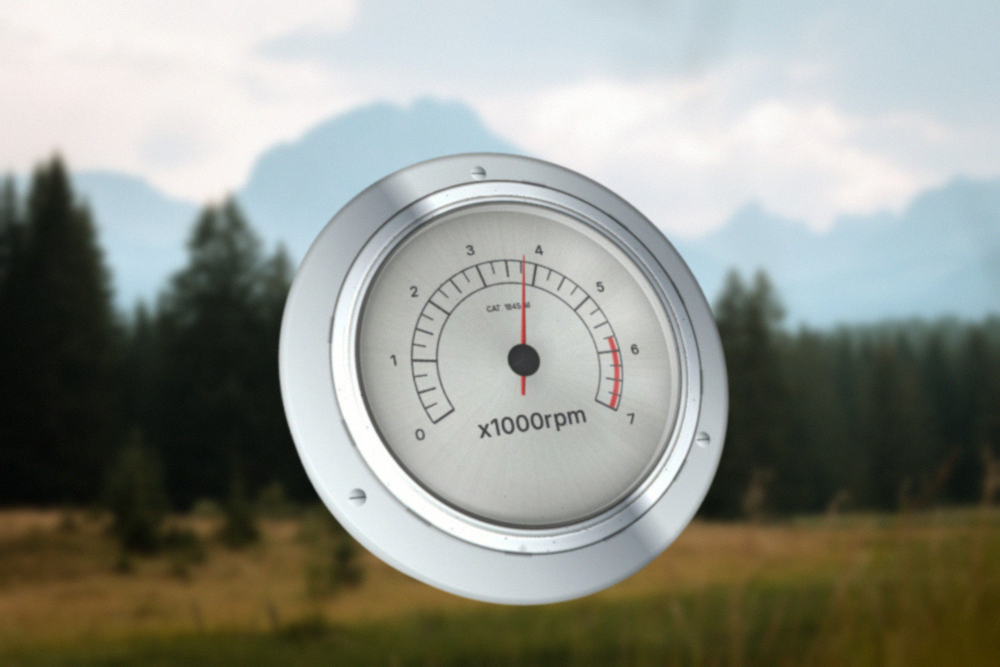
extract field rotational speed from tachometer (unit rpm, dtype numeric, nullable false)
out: 3750 rpm
